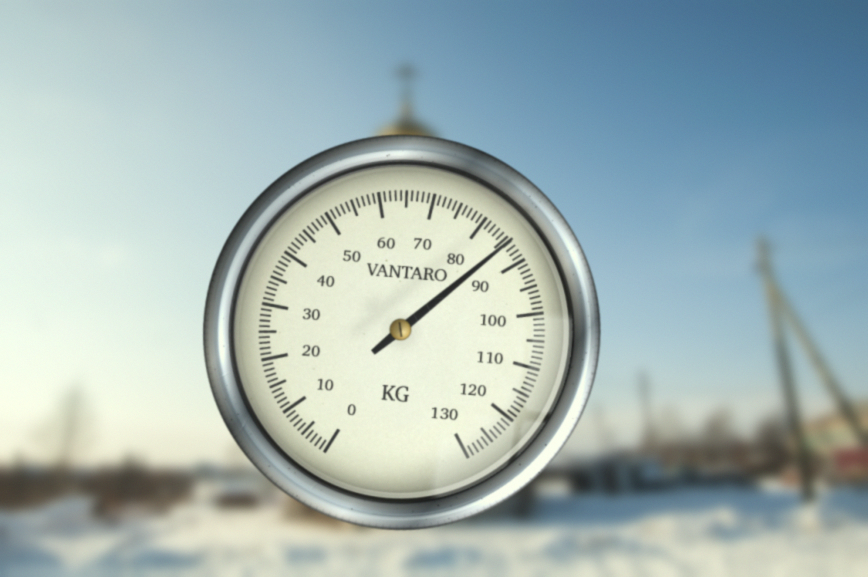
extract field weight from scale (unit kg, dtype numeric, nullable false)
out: 86 kg
